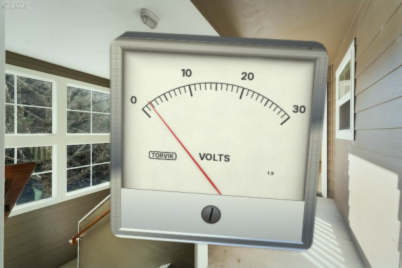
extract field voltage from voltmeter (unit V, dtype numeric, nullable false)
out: 2 V
